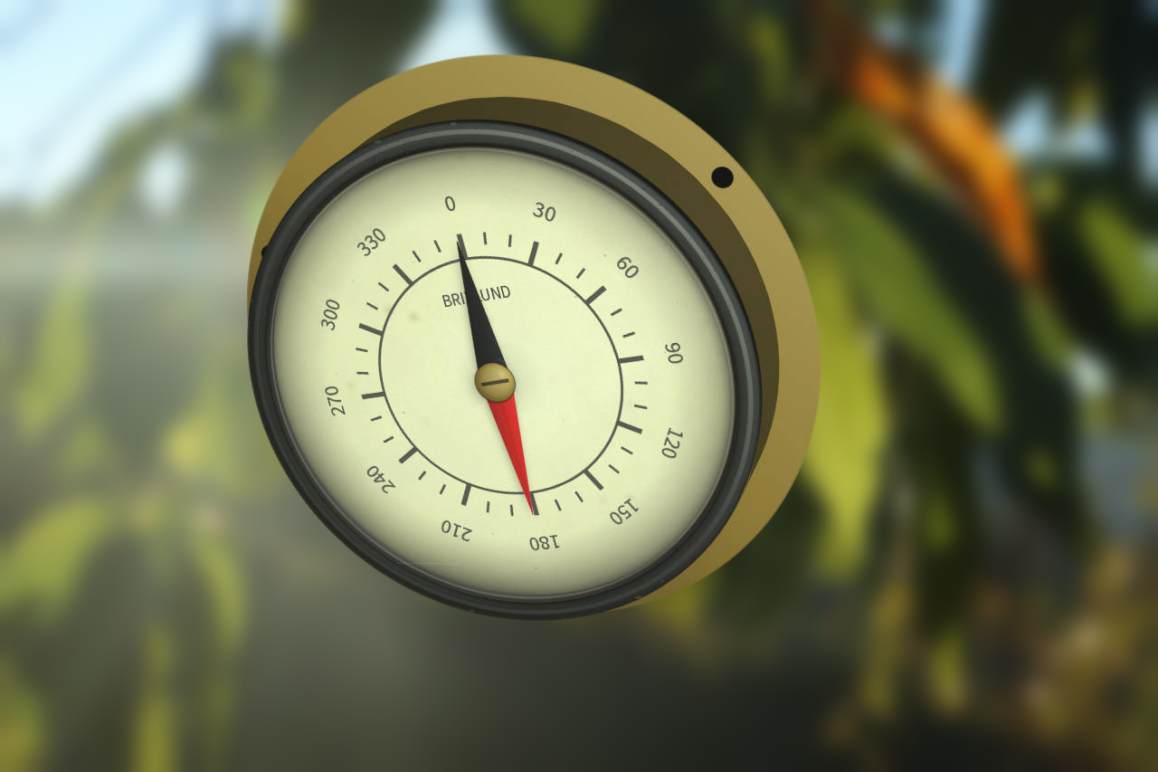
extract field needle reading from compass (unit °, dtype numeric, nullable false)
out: 180 °
